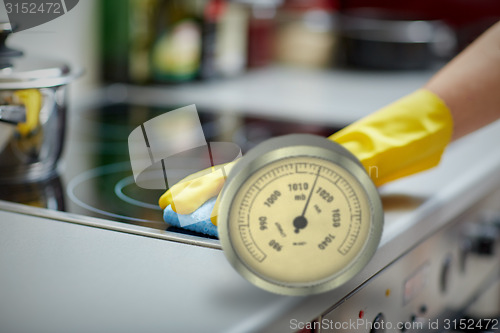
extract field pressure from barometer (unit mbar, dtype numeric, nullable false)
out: 1015 mbar
